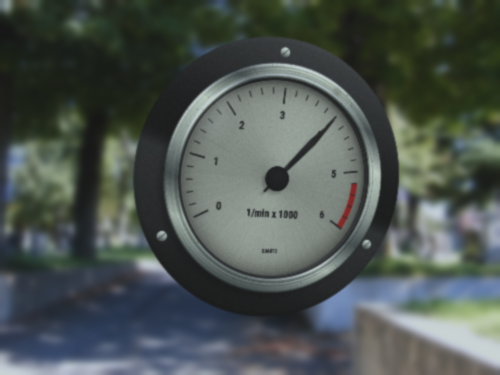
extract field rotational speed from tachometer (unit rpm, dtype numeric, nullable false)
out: 4000 rpm
